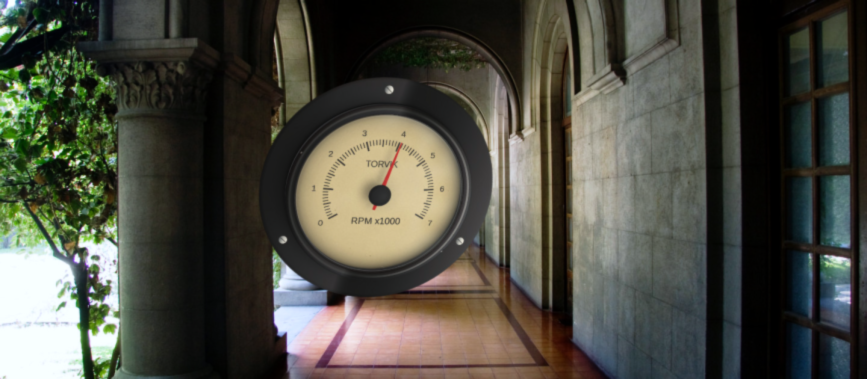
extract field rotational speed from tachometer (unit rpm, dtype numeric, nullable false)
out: 4000 rpm
